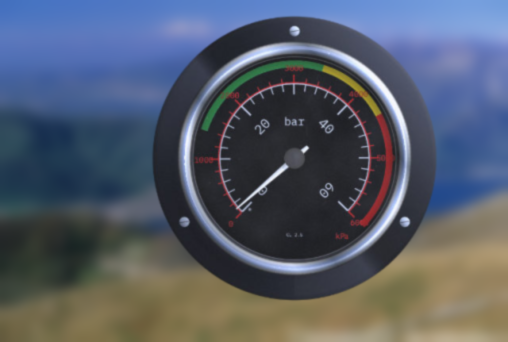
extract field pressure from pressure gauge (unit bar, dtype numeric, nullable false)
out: 1 bar
